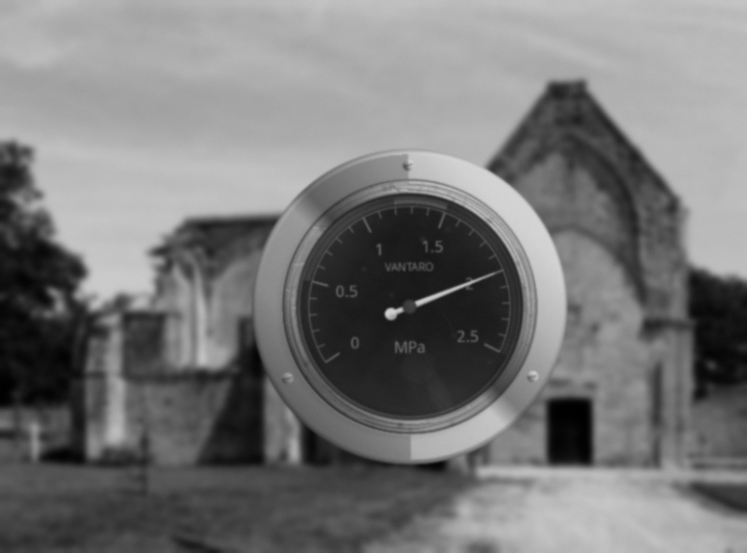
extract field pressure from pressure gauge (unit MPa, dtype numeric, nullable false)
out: 2 MPa
